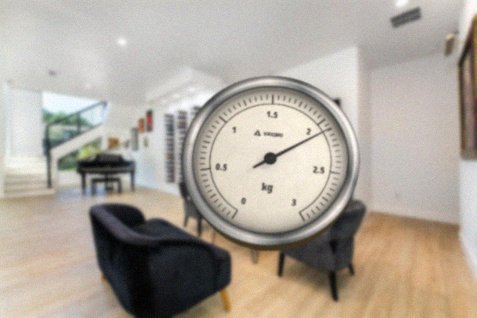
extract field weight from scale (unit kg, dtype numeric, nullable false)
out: 2.1 kg
